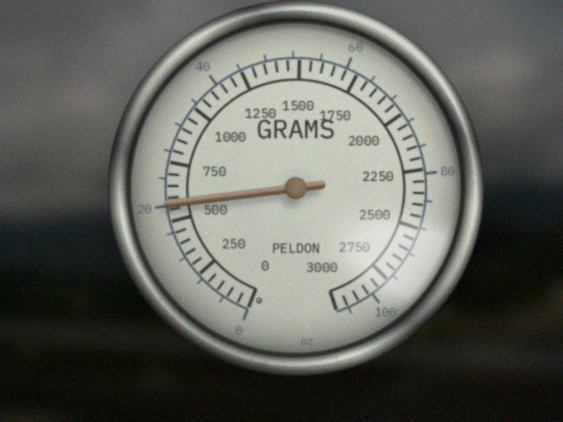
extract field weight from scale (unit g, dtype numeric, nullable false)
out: 575 g
